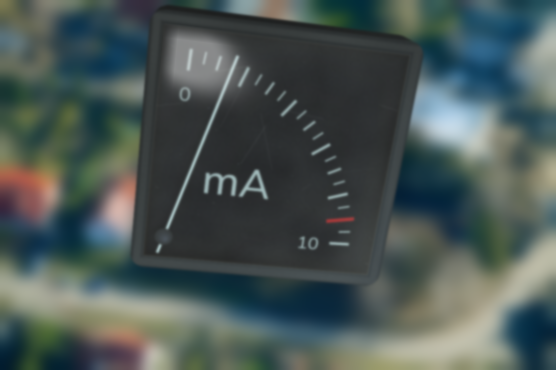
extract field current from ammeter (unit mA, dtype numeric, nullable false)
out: 1.5 mA
